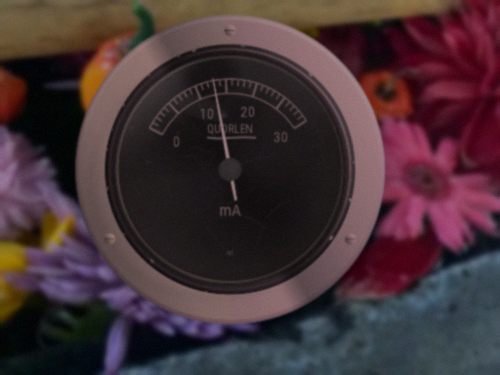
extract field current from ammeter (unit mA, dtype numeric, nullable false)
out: 13 mA
